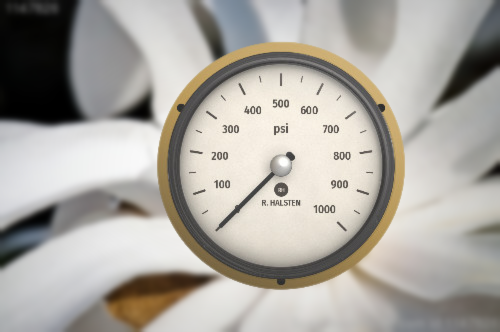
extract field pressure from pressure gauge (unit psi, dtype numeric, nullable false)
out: 0 psi
